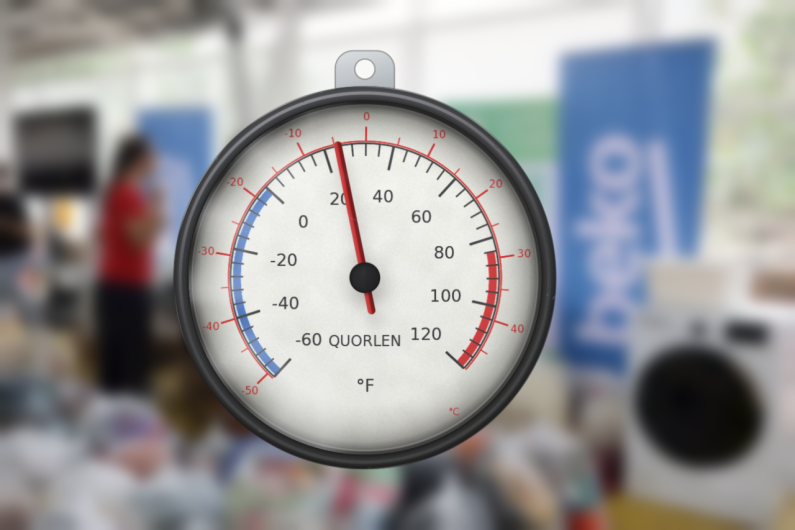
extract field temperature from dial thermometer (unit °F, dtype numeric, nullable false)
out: 24 °F
